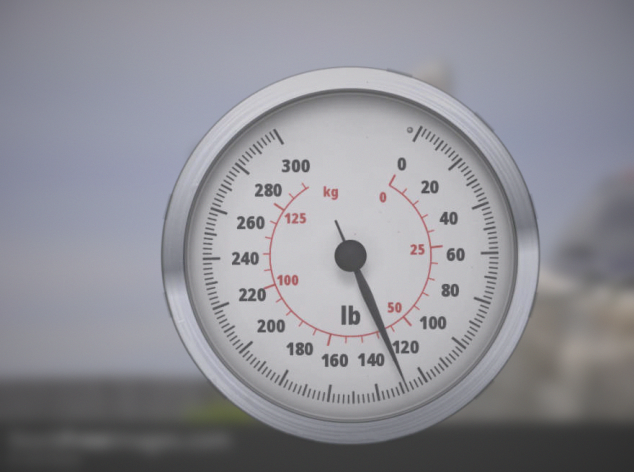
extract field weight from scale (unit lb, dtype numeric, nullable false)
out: 128 lb
